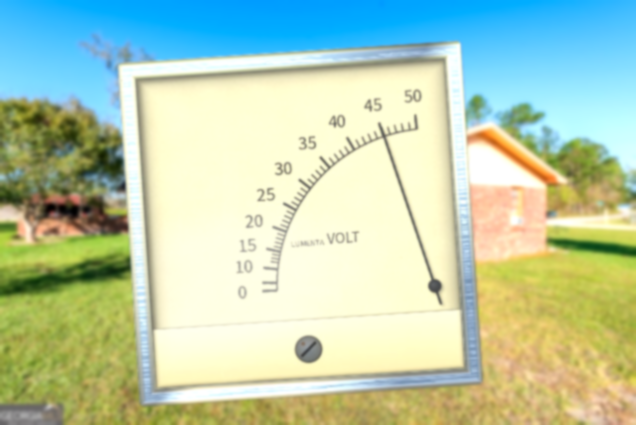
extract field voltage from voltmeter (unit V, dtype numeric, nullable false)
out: 45 V
